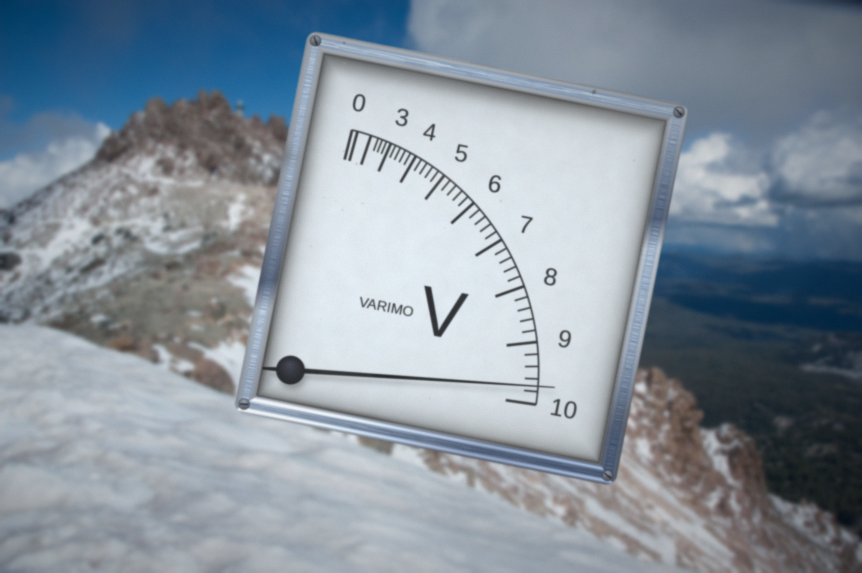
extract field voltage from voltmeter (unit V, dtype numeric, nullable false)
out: 9.7 V
